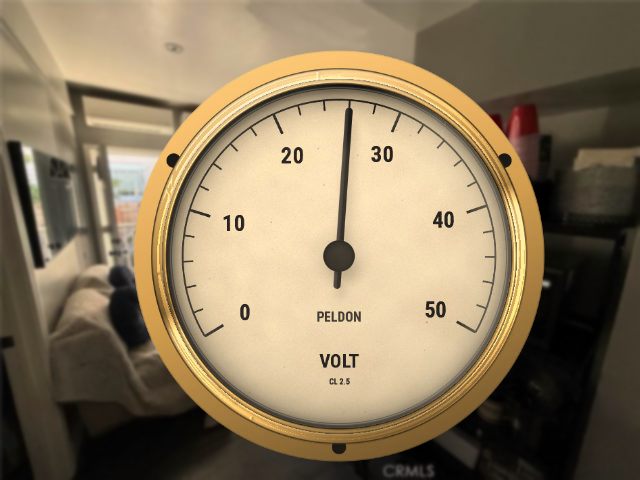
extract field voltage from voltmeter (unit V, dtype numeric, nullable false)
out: 26 V
